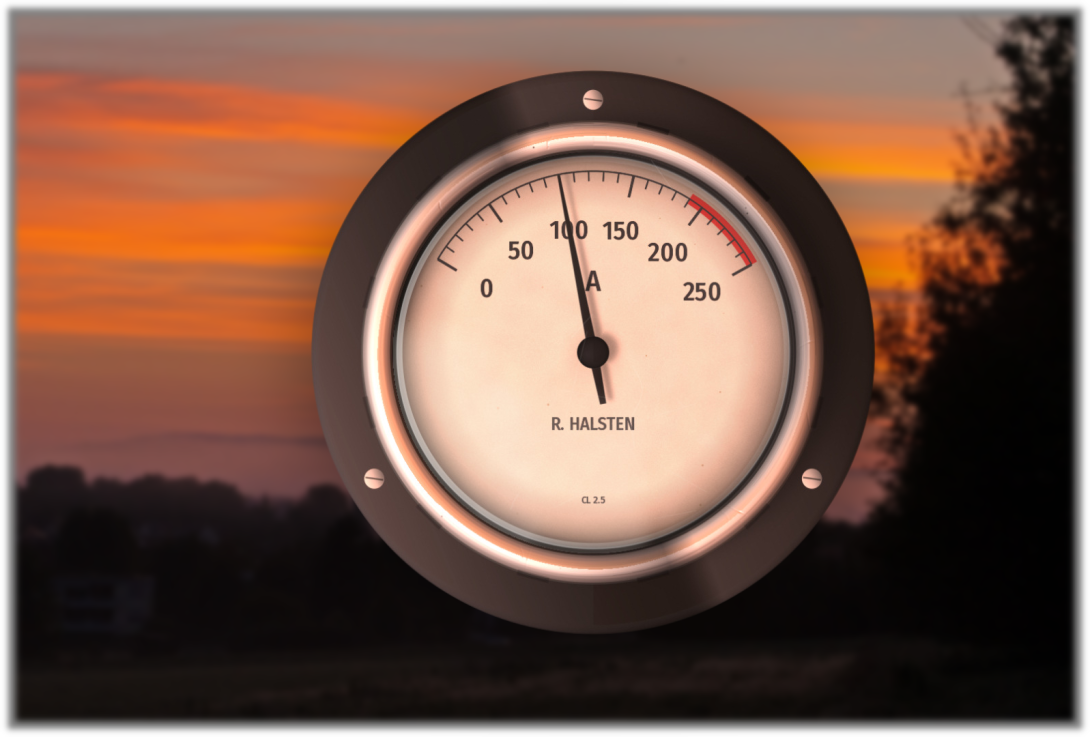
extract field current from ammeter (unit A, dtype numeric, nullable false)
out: 100 A
